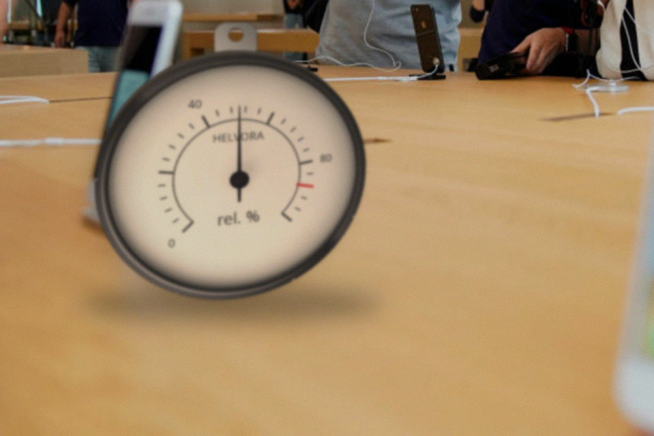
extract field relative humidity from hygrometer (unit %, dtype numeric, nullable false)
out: 50 %
